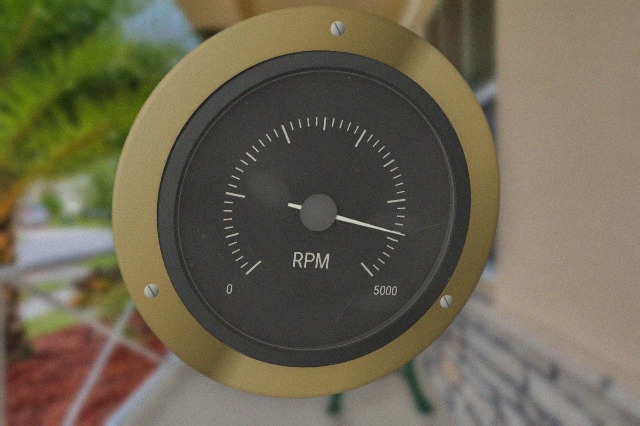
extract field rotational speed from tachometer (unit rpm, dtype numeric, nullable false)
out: 4400 rpm
